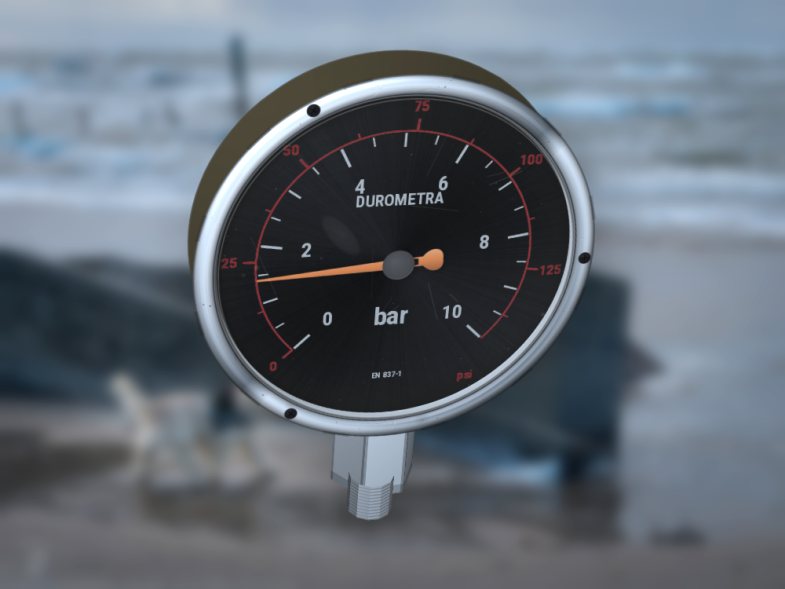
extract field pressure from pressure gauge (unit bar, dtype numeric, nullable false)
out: 1.5 bar
